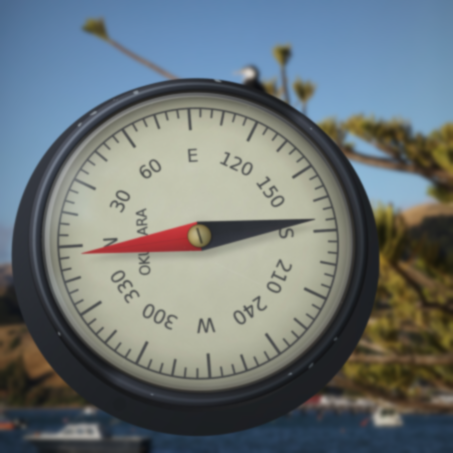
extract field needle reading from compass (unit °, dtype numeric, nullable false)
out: 355 °
